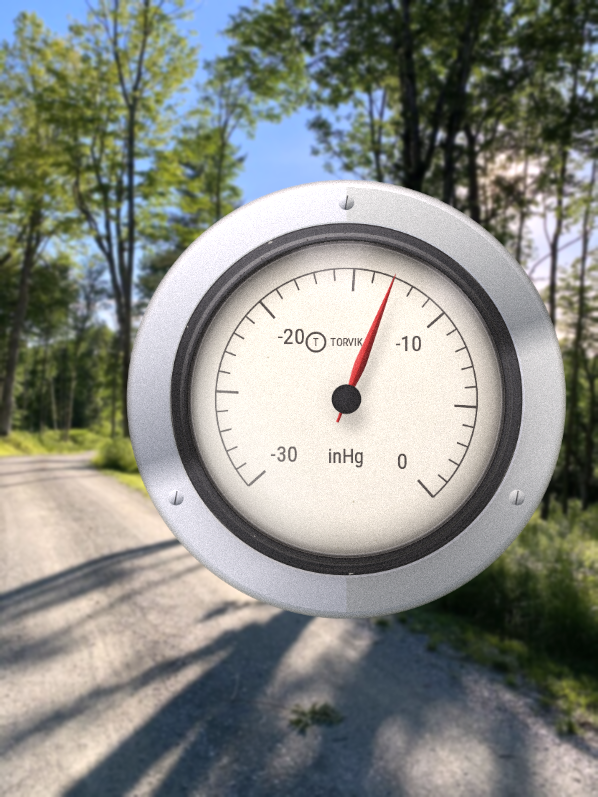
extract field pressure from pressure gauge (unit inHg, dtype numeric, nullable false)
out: -13 inHg
